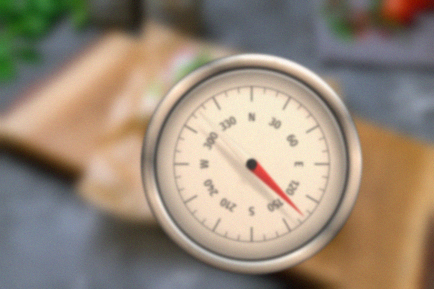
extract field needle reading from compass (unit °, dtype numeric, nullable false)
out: 135 °
